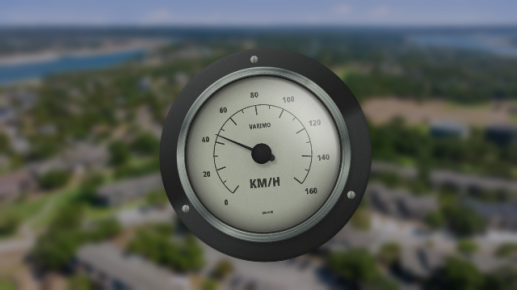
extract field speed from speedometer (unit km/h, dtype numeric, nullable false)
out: 45 km/h
